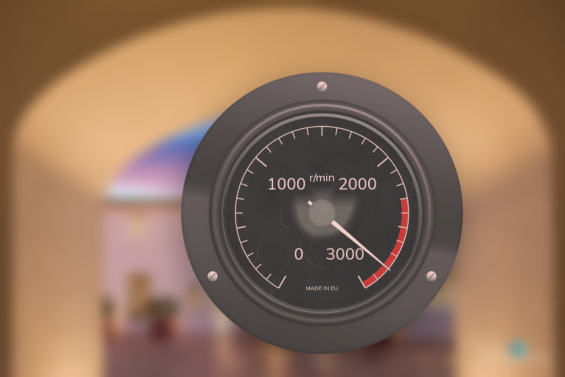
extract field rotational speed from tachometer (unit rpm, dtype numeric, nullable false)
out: 2800 rpm
